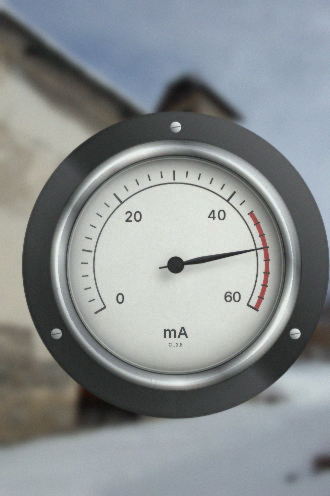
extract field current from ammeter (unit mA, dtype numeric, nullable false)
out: 50 mA
